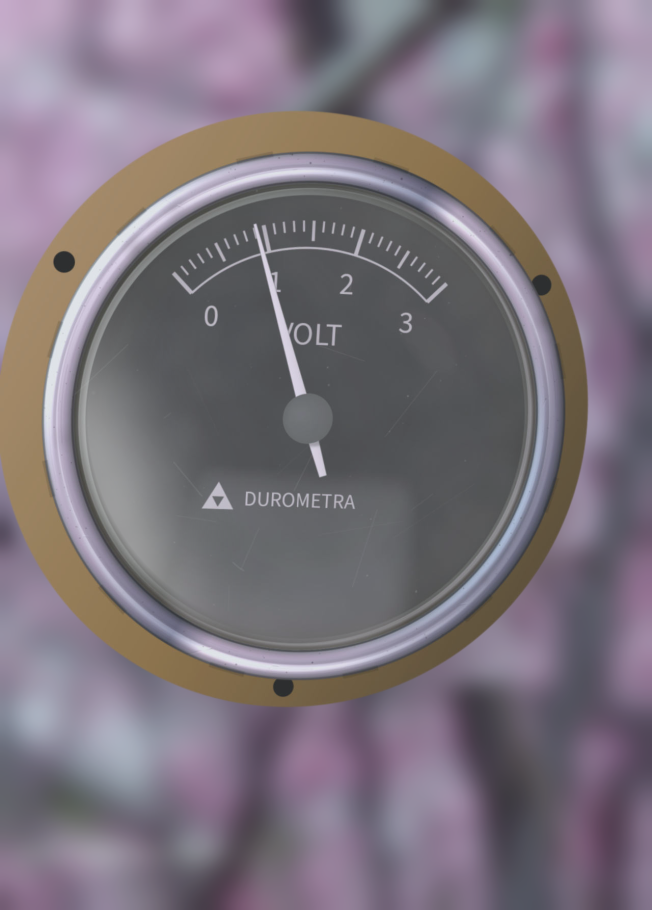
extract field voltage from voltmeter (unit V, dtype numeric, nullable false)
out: 0.9 V
